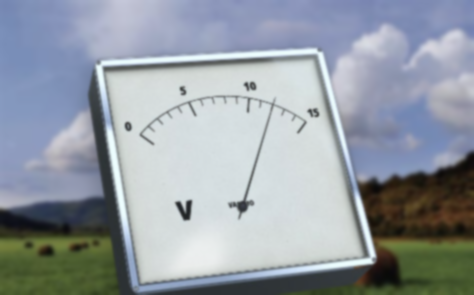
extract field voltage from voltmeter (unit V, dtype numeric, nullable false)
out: 12 V
